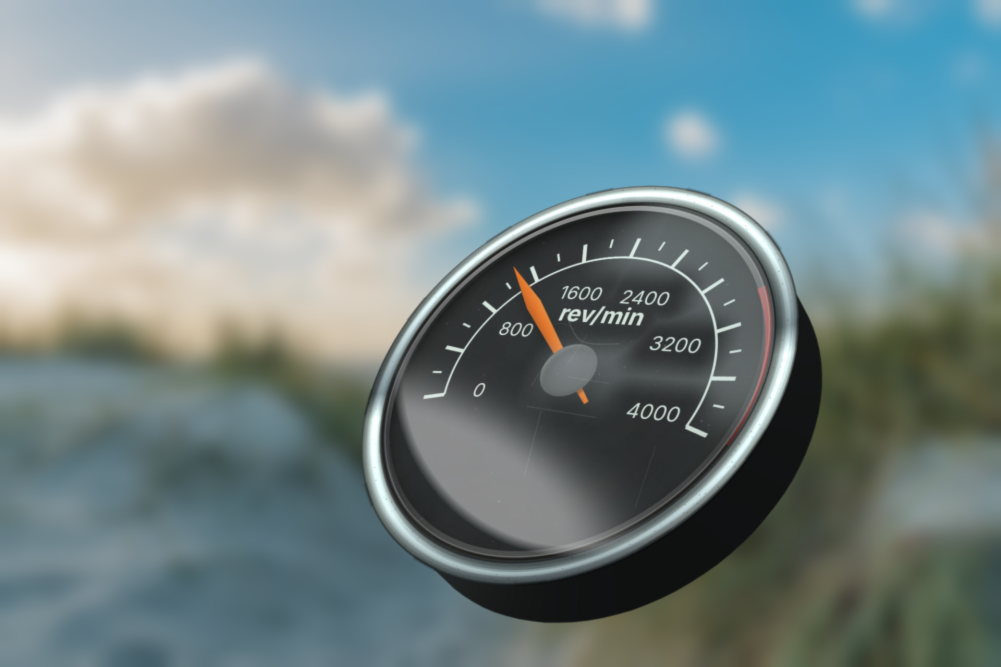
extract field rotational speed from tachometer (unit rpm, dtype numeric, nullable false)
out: 1100 rpm
